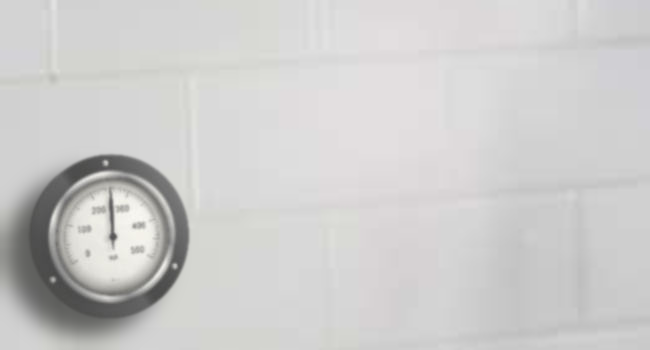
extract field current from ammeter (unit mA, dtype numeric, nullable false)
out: 250 mA
